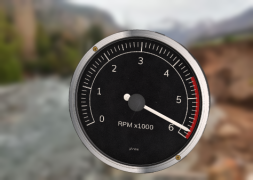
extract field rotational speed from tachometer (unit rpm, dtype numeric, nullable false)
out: 5800 rpm
